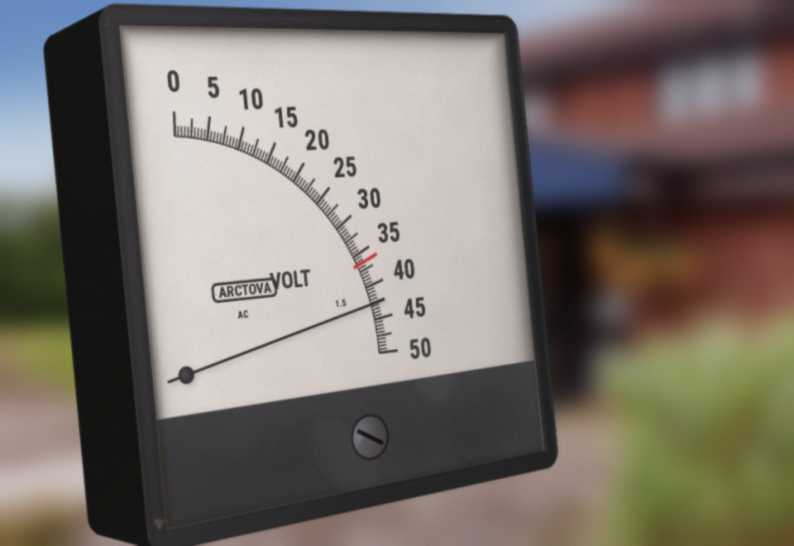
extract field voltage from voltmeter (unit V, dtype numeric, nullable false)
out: 42.5 V
